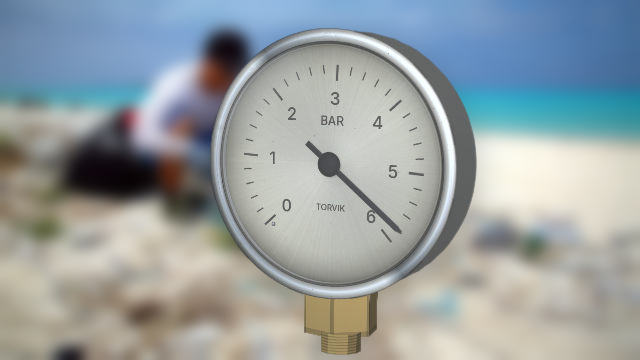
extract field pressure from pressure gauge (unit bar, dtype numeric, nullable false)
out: 5.8 bar
